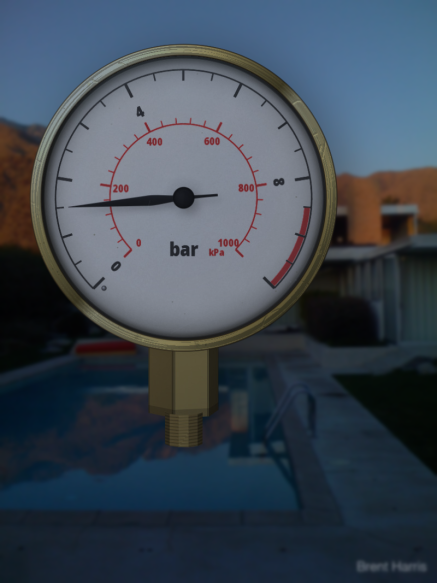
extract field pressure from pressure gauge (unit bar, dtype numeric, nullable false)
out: 1.5 bar
